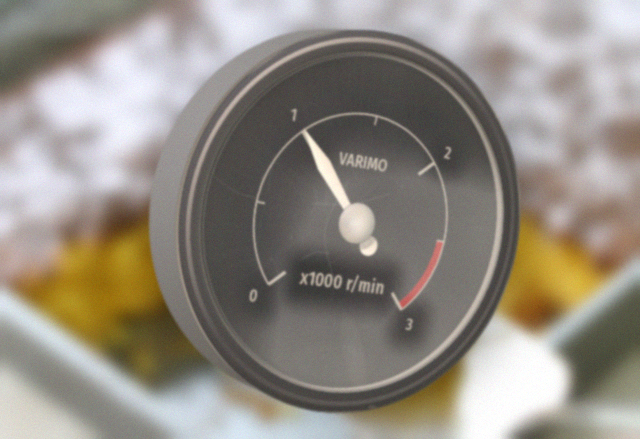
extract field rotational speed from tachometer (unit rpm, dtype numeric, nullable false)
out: 1000 rpm
